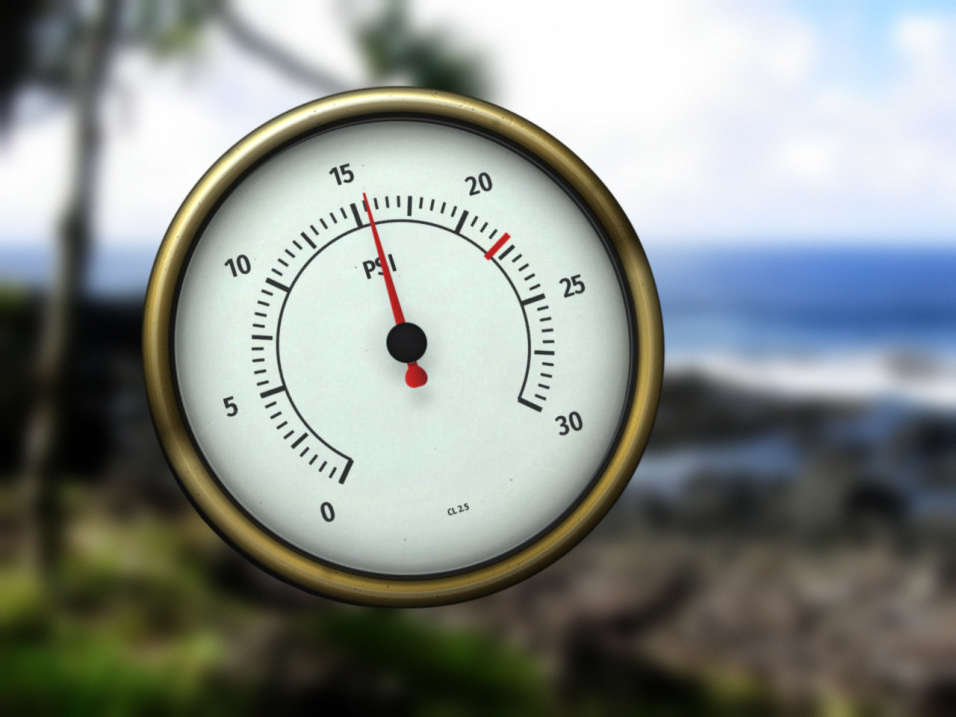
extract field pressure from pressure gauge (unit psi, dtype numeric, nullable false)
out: 15.5 psi
